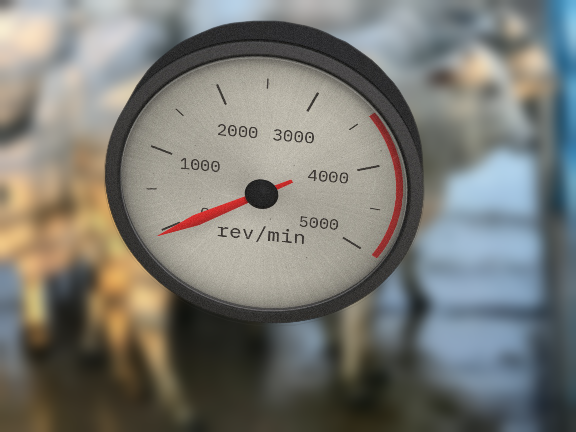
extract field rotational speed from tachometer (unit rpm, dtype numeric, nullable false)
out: 0 rpm
